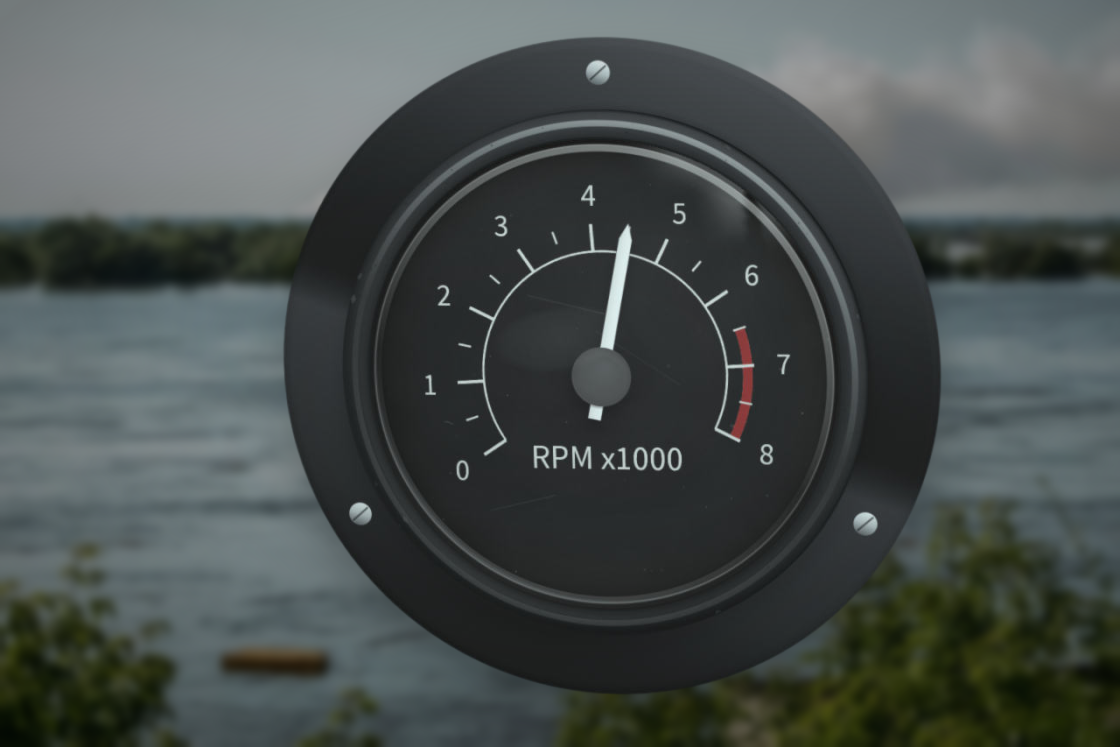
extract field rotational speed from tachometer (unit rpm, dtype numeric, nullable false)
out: 4500 rpm
